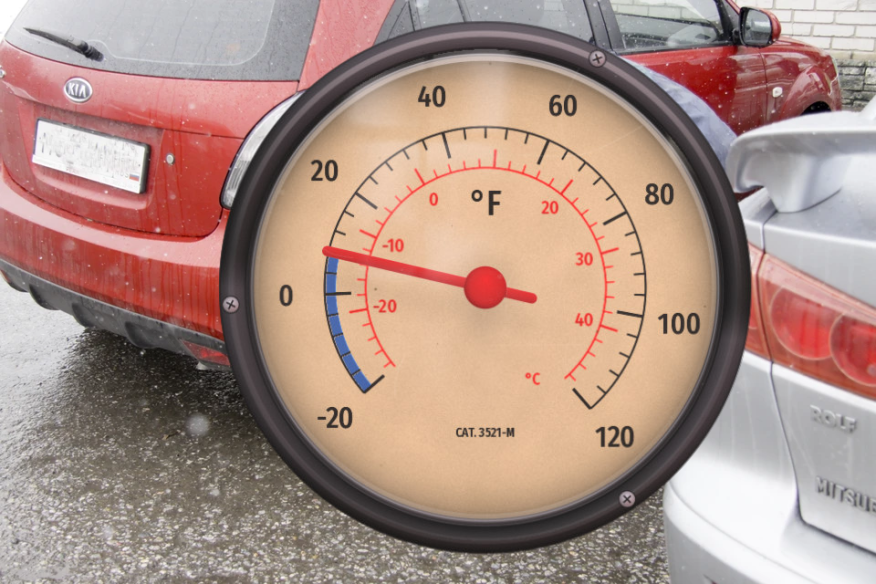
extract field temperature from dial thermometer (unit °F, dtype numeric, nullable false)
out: 8 °F
